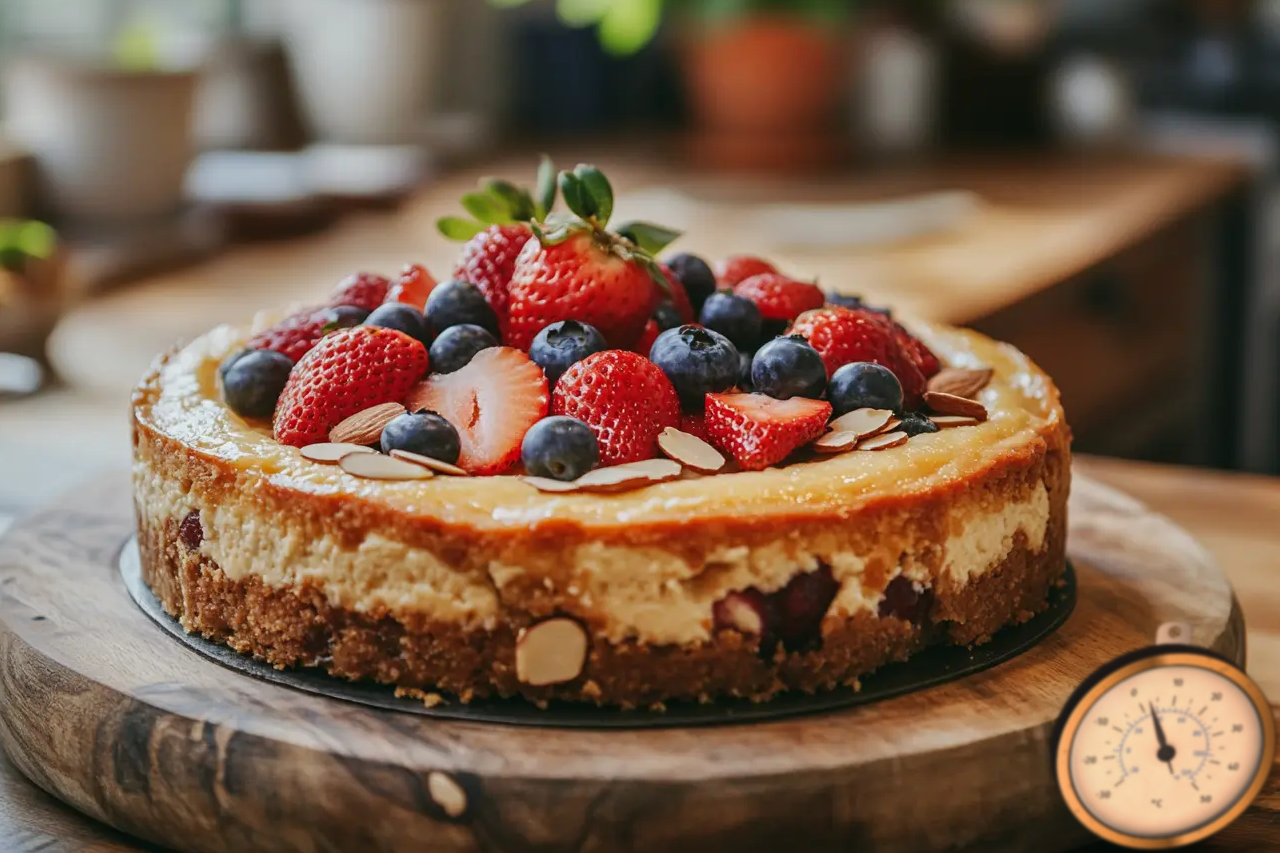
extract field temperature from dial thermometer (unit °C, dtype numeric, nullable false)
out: 2.5 °C
